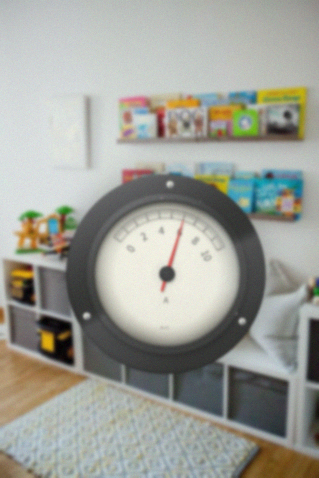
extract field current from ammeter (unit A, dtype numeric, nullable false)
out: 6 A
